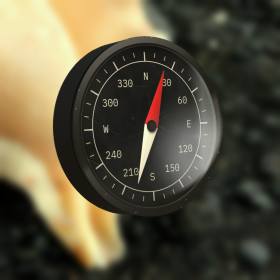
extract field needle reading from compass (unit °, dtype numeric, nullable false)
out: 20 °
